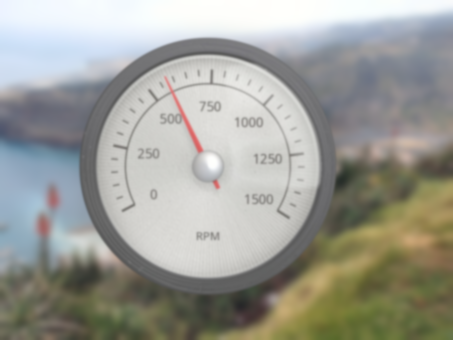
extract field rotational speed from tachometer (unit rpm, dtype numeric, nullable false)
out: 575 rpm
